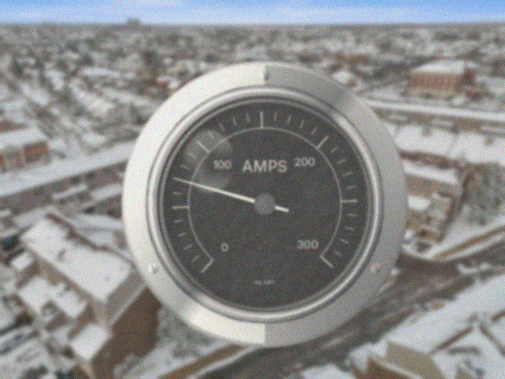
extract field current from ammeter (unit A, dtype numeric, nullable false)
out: 70 A
